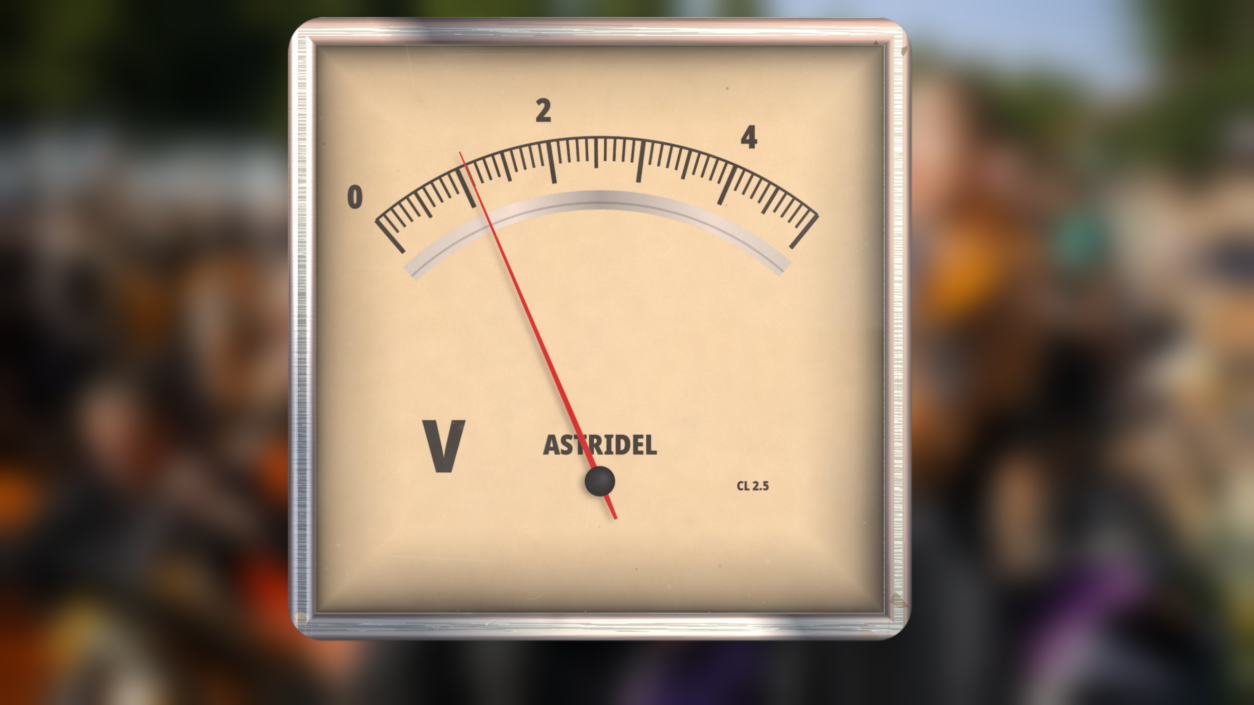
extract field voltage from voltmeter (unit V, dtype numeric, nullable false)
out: 1.1 V
